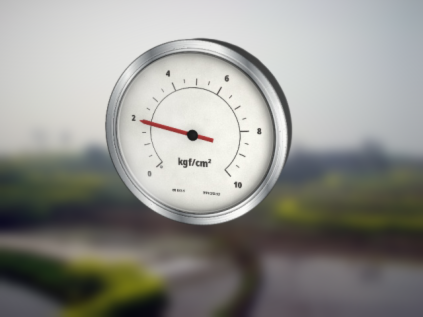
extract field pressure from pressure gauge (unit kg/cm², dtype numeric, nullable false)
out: 2 kg/cm²
